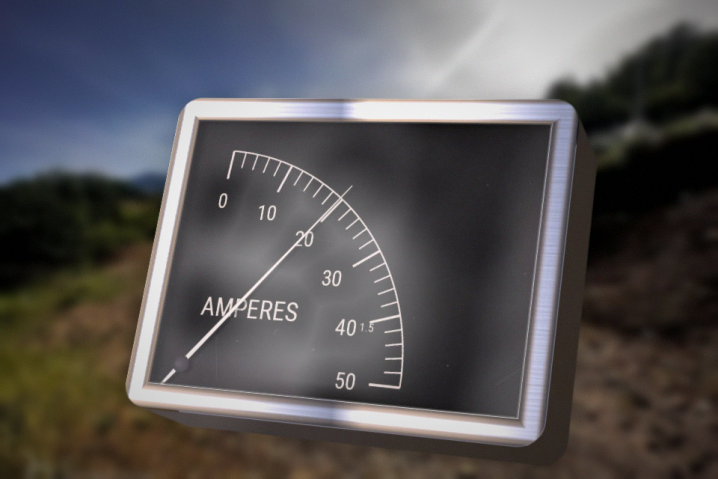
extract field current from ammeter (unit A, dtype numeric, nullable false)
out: 20 A
